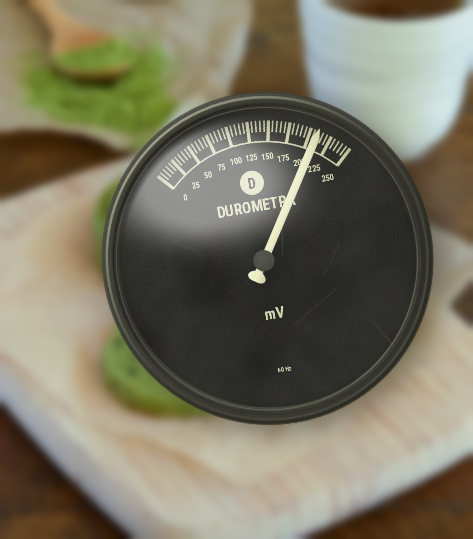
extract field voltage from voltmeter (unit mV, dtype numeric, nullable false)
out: 210 mV
